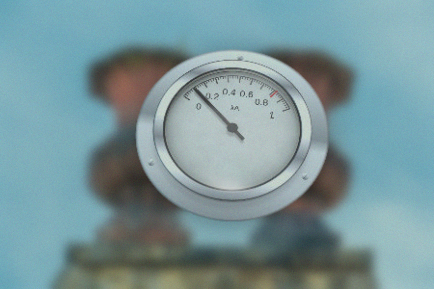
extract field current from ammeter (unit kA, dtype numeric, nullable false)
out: 0.1 kA
